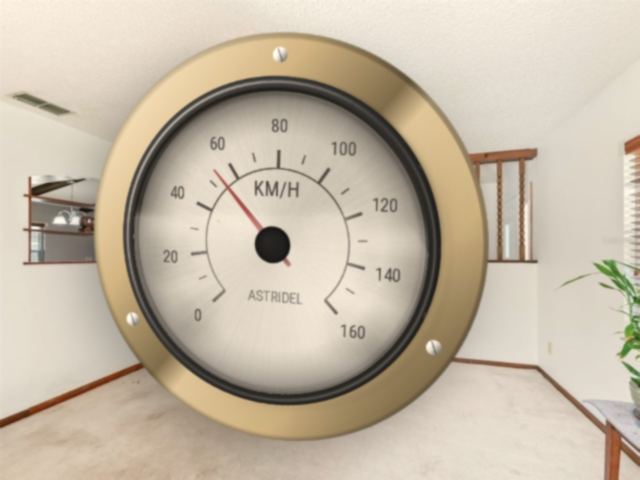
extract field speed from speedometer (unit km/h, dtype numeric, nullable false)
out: 55 km/h
